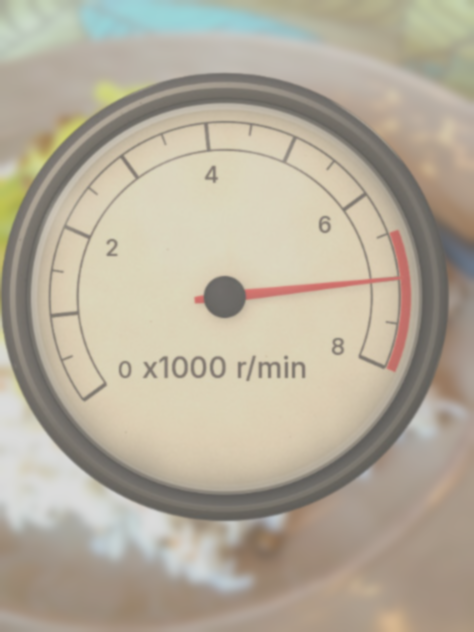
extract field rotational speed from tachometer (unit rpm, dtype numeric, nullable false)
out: 7000 rpm
